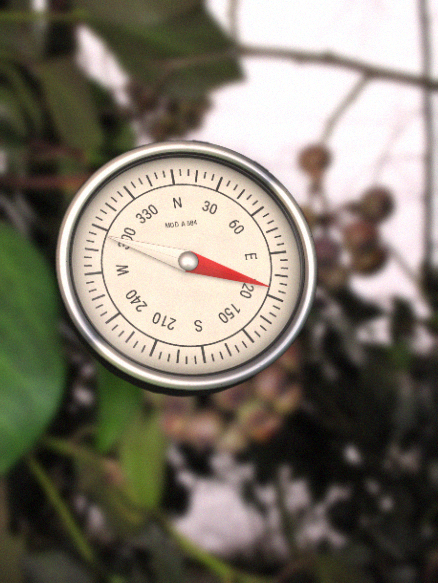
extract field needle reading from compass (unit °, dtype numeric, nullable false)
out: 115 °
